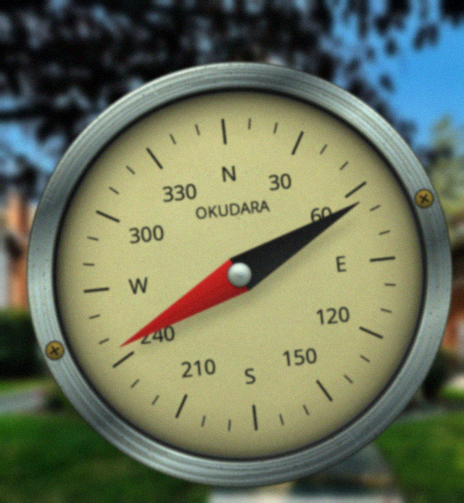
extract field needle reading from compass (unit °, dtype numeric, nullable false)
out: 245 °
